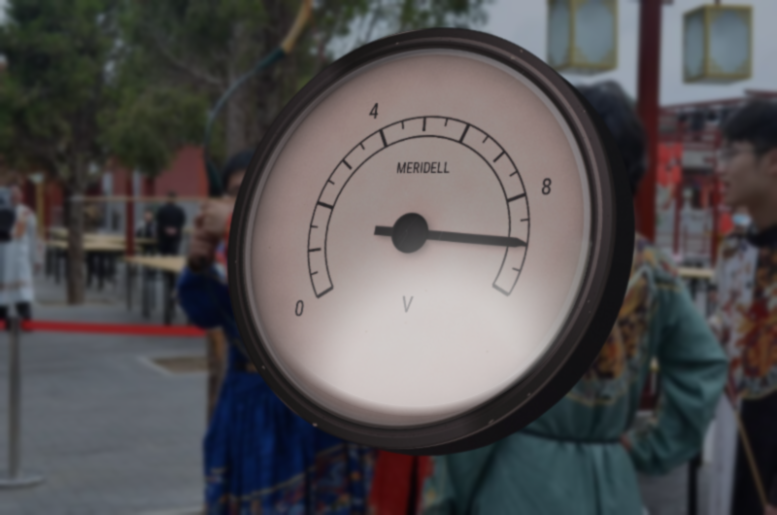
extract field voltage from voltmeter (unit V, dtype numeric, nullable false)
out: 9 V
